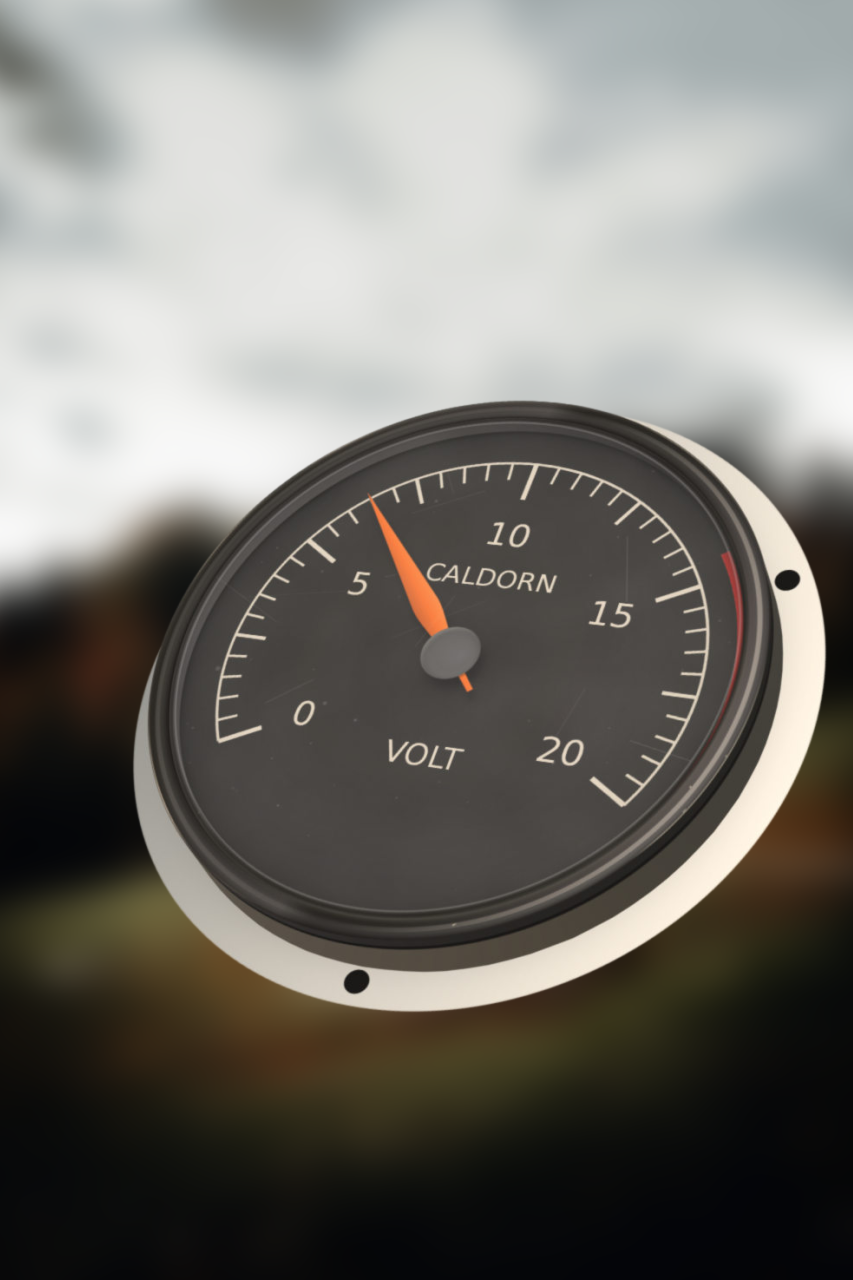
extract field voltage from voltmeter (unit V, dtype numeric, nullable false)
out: 6.5 V
